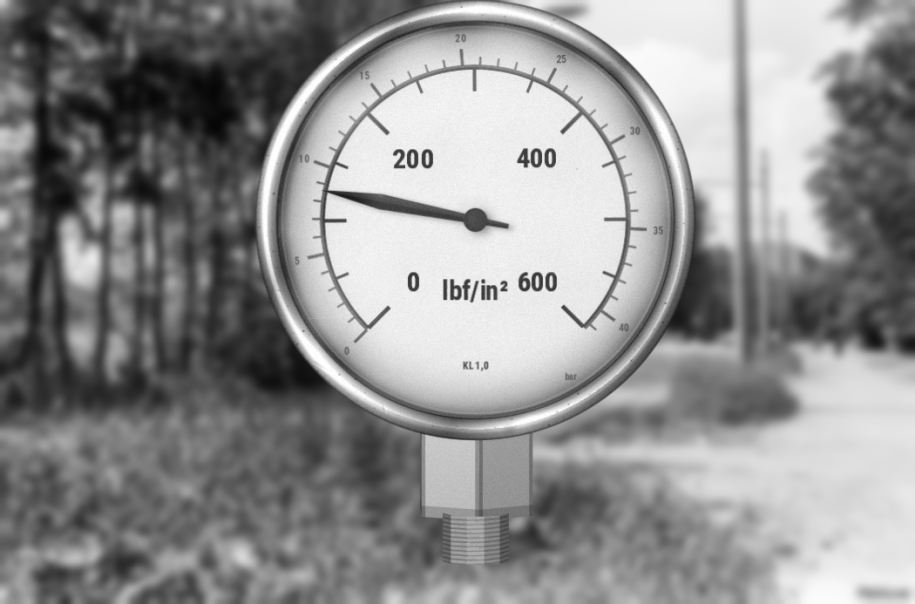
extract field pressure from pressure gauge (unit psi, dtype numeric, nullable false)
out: 125 psi
